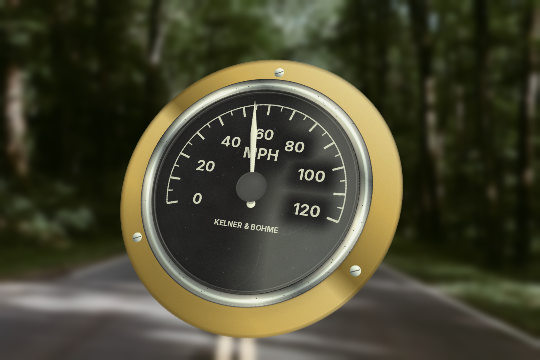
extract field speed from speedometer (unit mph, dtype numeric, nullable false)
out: 55 mph
